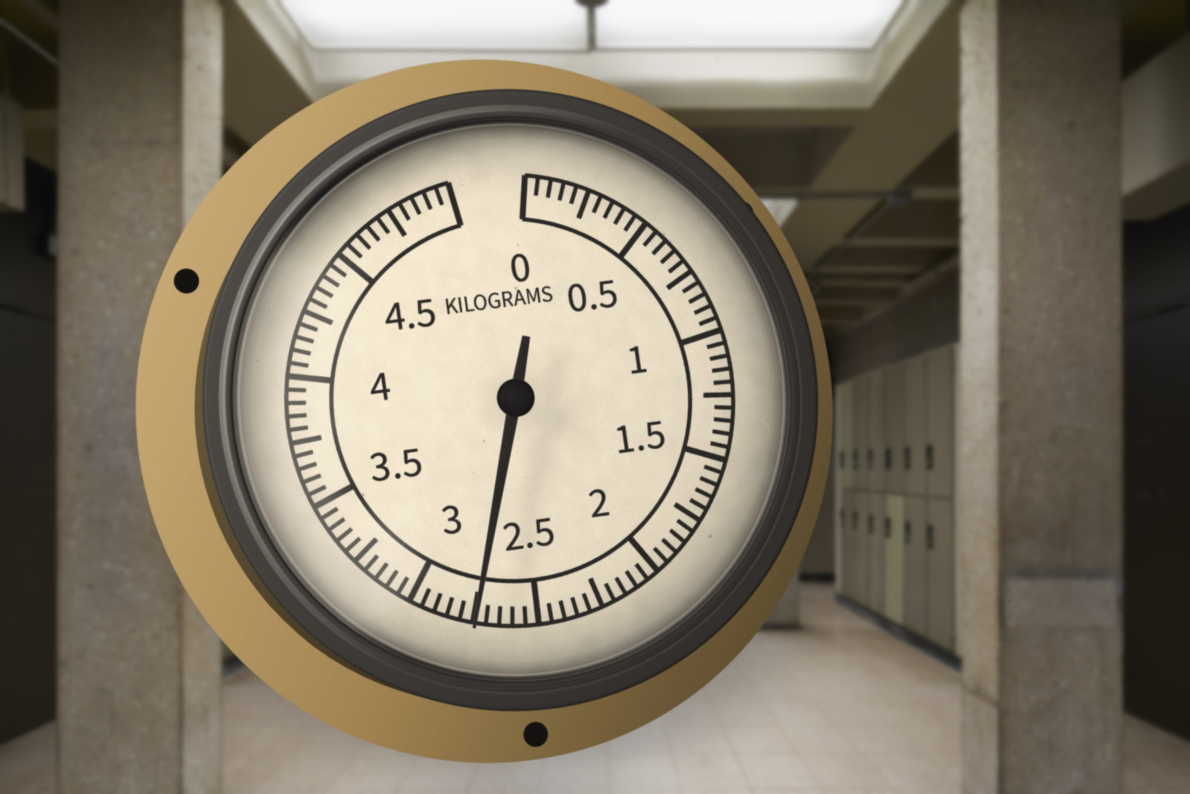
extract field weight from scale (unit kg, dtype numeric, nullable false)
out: 2.75 kg
